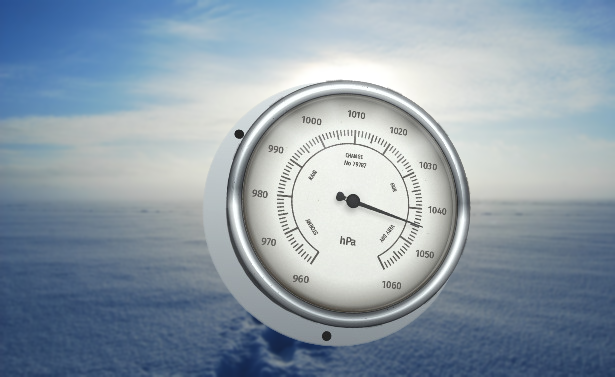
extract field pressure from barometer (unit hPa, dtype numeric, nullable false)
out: 1045 hPa
